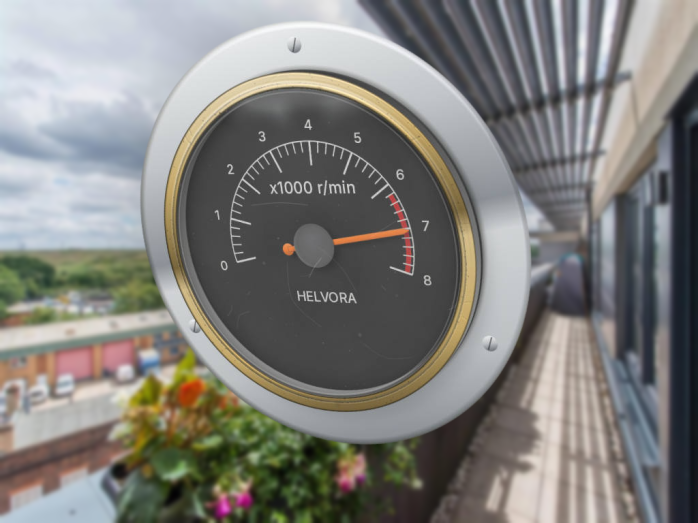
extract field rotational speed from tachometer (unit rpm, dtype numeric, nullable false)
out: 7000 rpm
